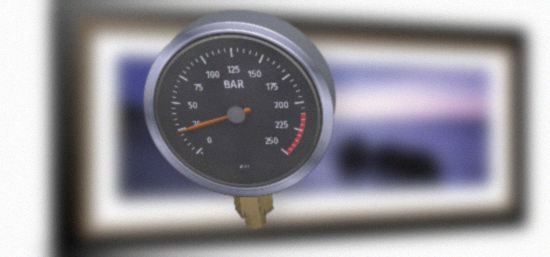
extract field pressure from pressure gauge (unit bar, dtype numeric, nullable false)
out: 25 bar
